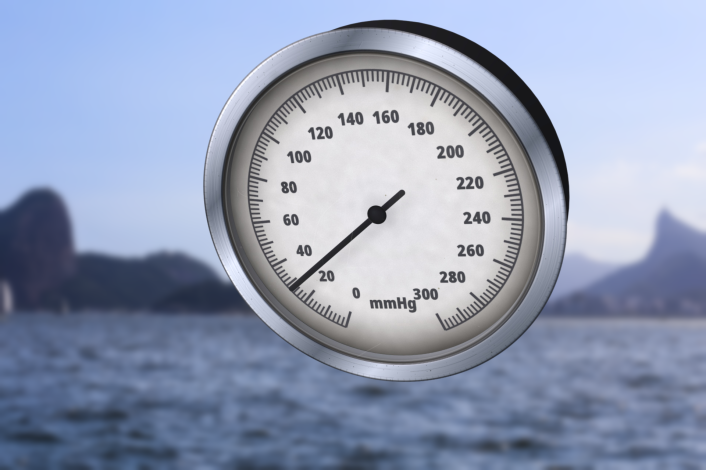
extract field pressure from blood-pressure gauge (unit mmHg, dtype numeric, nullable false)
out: 28 mmHg
